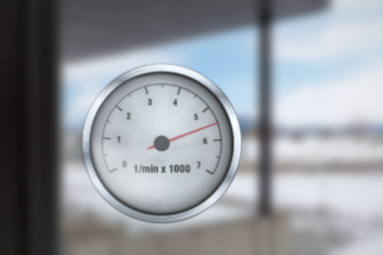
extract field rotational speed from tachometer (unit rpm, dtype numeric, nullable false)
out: 5500 rpm
